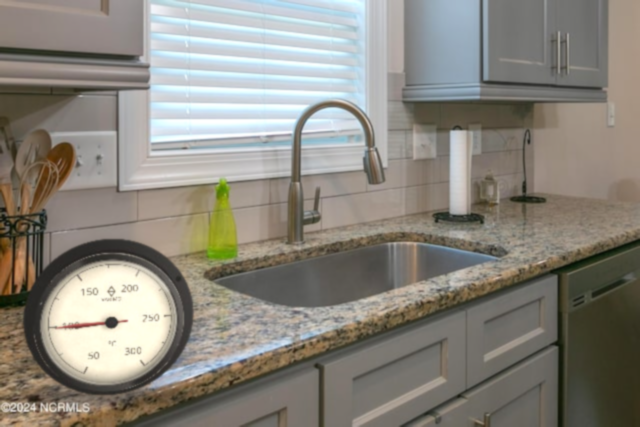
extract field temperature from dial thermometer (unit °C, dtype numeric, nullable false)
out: 100 °C
